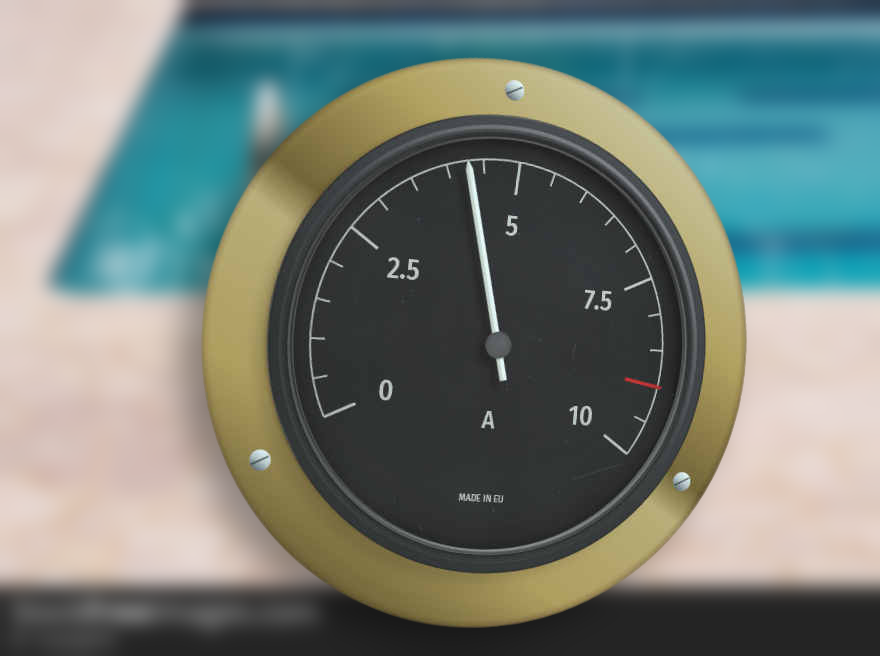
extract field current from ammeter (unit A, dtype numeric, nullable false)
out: 4.25 A
